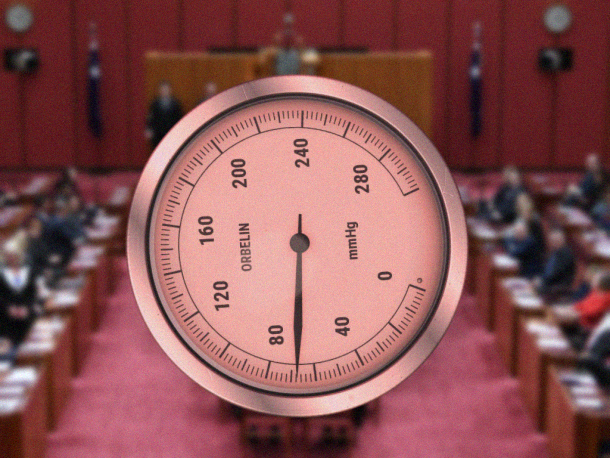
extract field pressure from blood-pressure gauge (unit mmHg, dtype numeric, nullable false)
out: 68 mmHg
